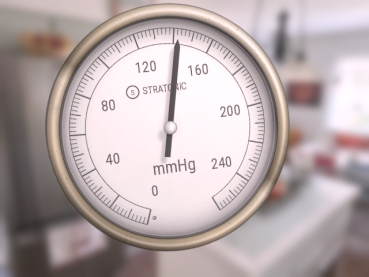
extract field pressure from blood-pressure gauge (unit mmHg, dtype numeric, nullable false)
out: 142 mmHg
